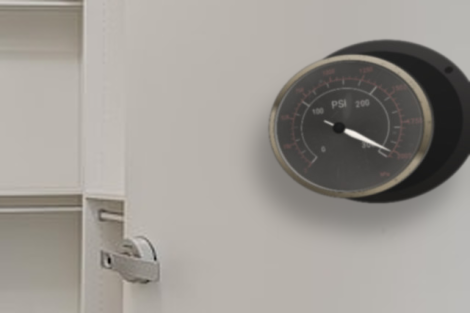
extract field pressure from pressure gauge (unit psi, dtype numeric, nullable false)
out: 290 psi
